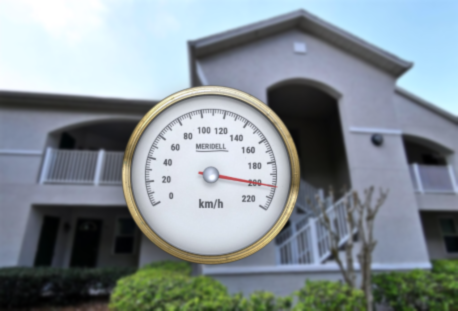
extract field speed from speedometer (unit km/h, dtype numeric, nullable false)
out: 200 km/h
